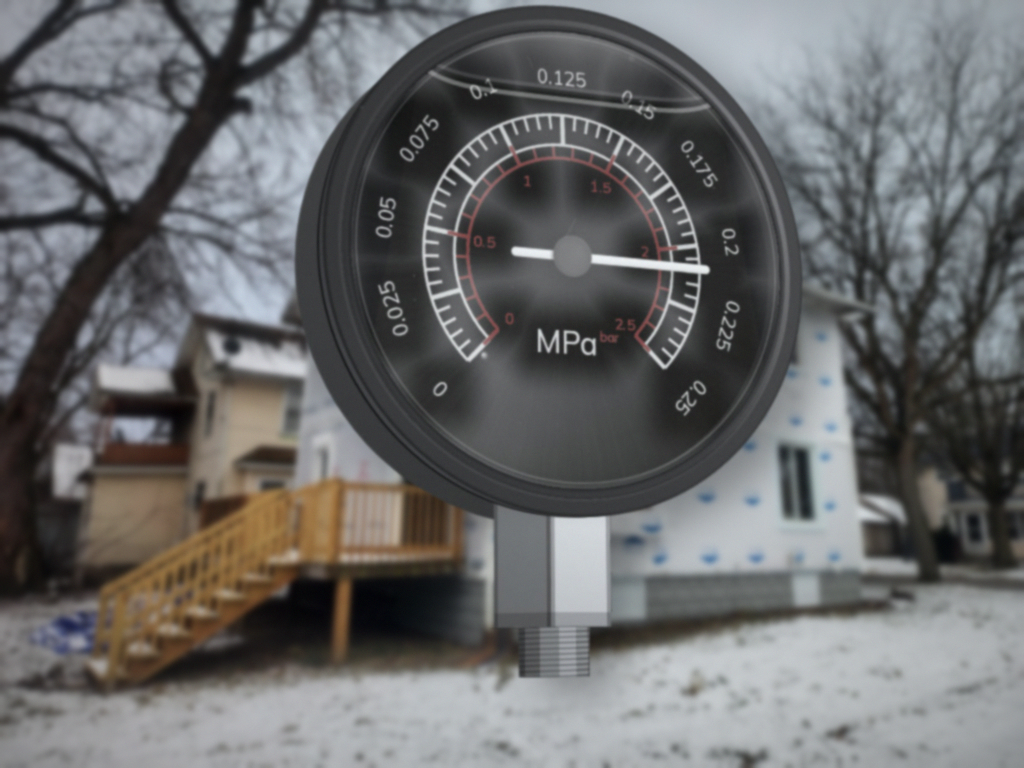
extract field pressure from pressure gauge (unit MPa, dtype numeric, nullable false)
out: 0.21 MPa
